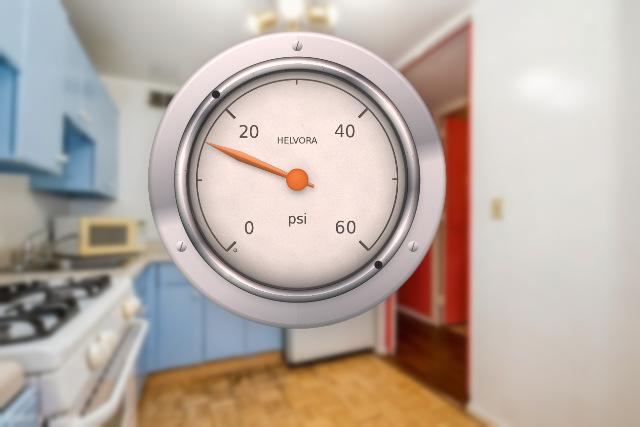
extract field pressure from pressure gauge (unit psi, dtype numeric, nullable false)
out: 15 psi
